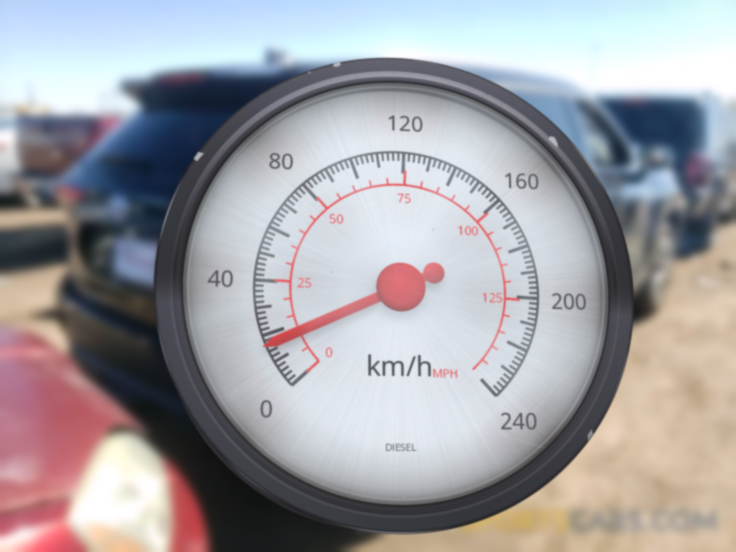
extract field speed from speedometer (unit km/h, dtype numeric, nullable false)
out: 16 km/h
